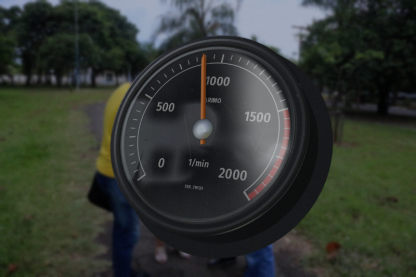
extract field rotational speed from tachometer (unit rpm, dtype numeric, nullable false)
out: 900 rpm
